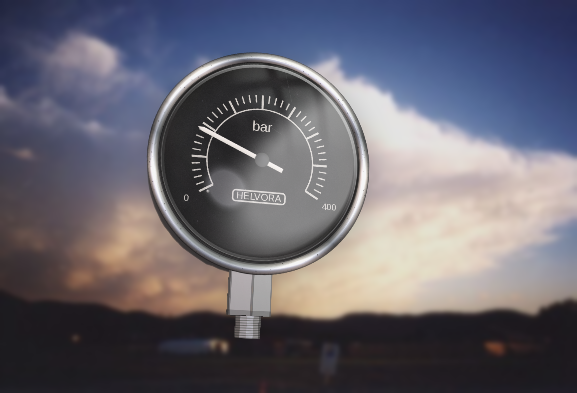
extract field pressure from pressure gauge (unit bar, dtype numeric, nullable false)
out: 90 bar
